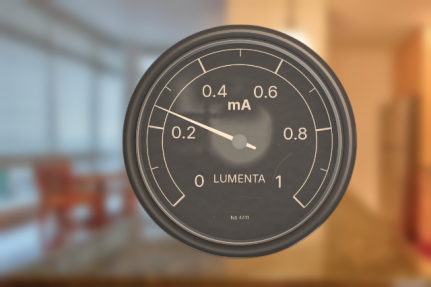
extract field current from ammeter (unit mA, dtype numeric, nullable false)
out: 0.25 mA
